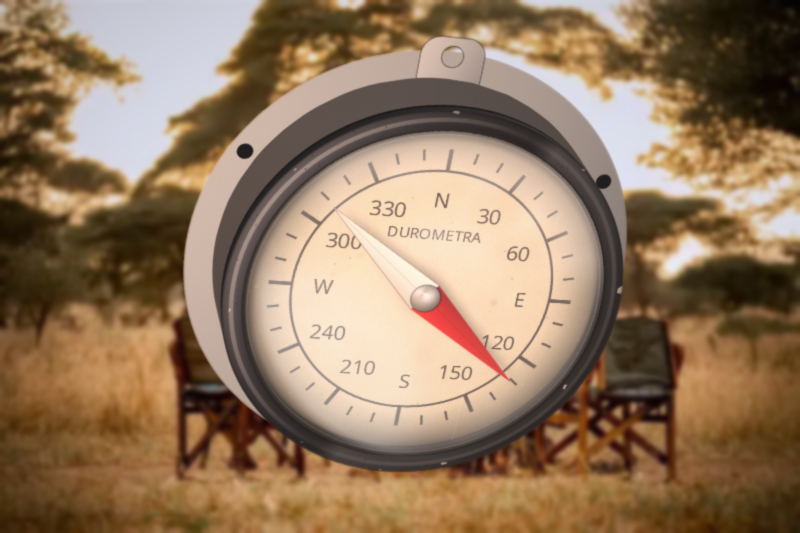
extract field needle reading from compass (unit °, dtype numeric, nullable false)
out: 130 °
